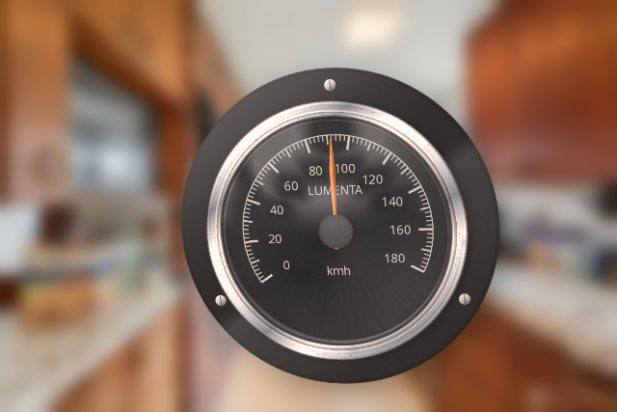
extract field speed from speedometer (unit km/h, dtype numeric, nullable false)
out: 92 km/h
